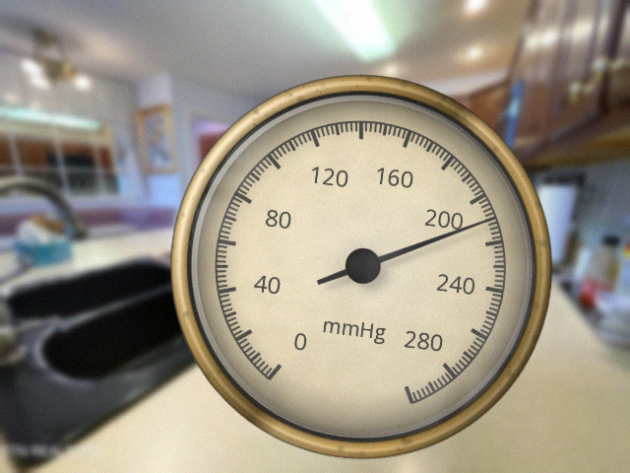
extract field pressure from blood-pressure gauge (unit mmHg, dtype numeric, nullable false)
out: 210 mmHg
